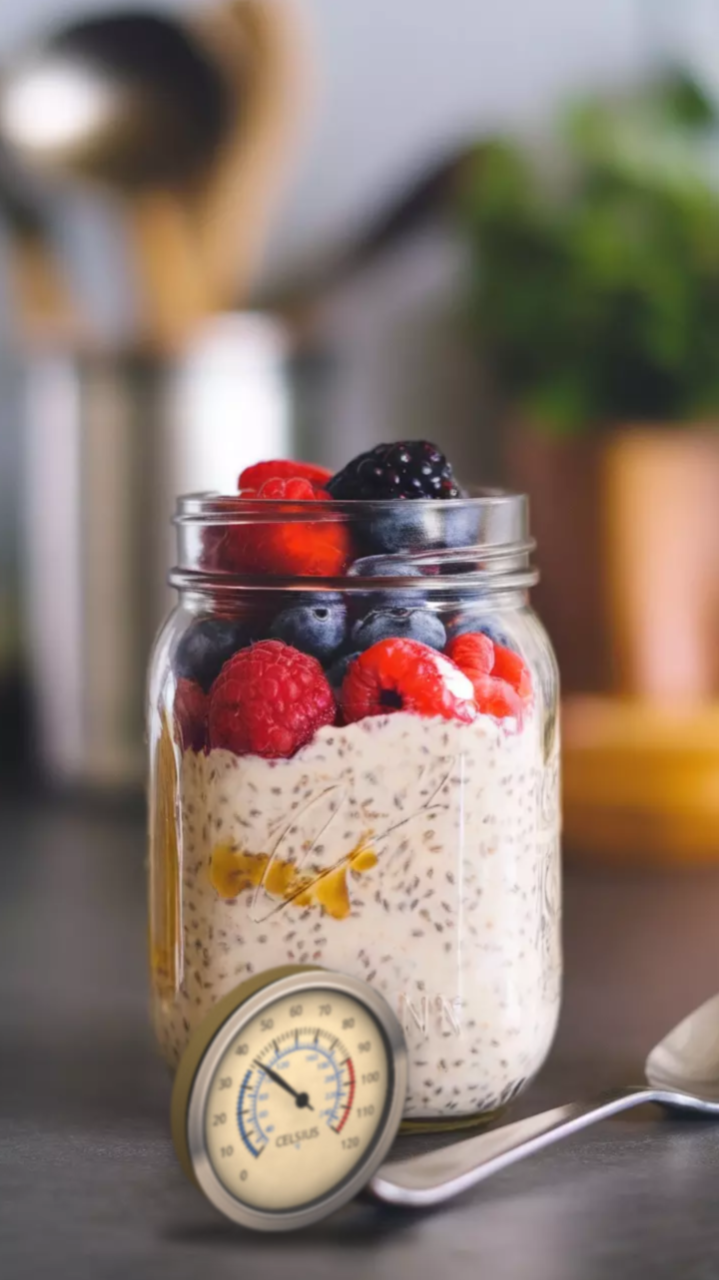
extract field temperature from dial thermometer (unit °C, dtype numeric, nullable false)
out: 40 °C
